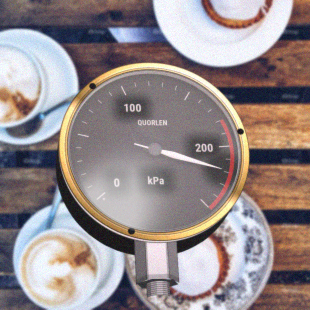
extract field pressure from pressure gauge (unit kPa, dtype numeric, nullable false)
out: 220 kPa
